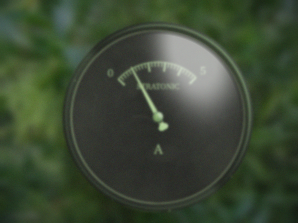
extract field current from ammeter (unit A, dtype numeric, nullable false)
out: 1 A
